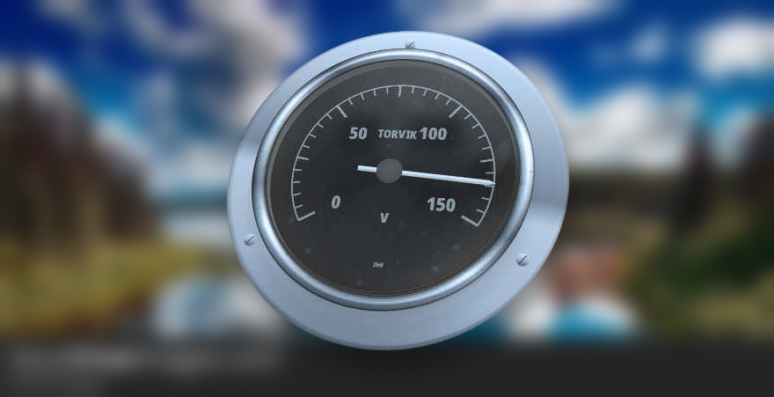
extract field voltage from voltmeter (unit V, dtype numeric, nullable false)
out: 135 V
